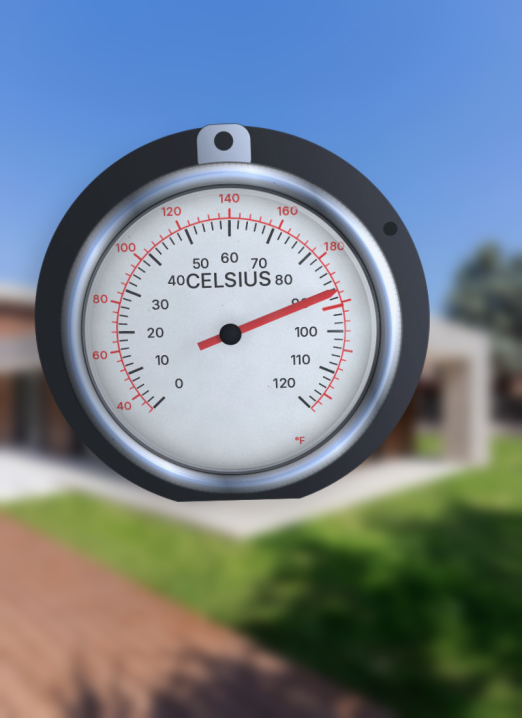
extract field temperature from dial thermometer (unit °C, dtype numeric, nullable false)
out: 90 °C
